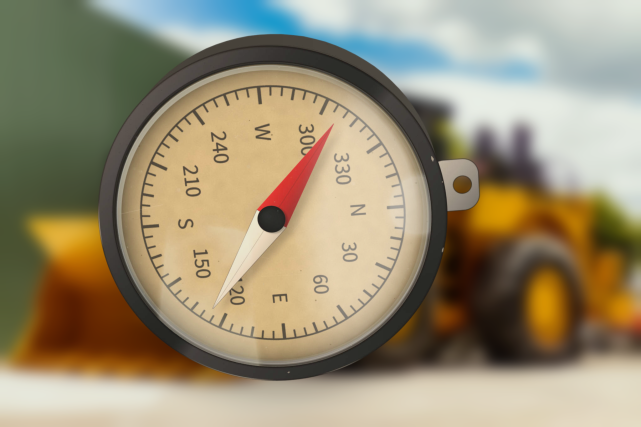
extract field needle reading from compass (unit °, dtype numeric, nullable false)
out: 307.5 °
